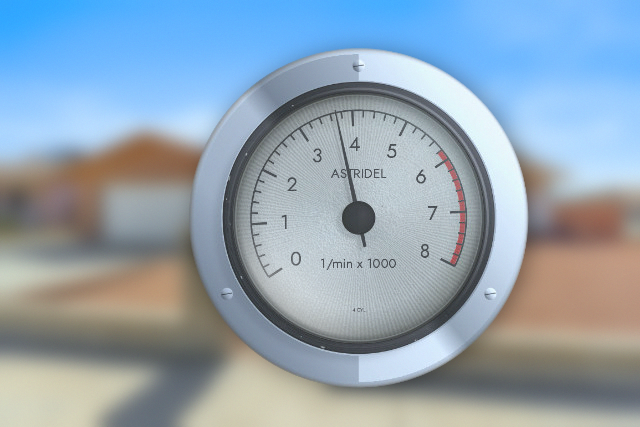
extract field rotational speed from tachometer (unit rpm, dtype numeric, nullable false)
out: 3700 rpm
